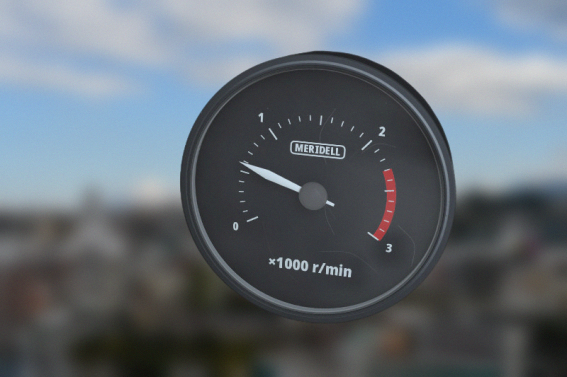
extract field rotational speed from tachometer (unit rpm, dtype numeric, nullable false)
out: 600 rpm
